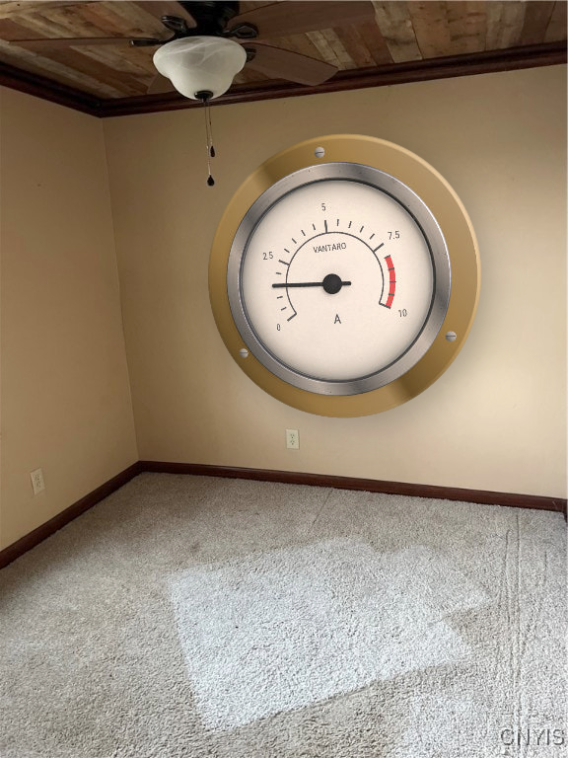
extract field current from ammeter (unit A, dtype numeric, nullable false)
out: 1.5 A
